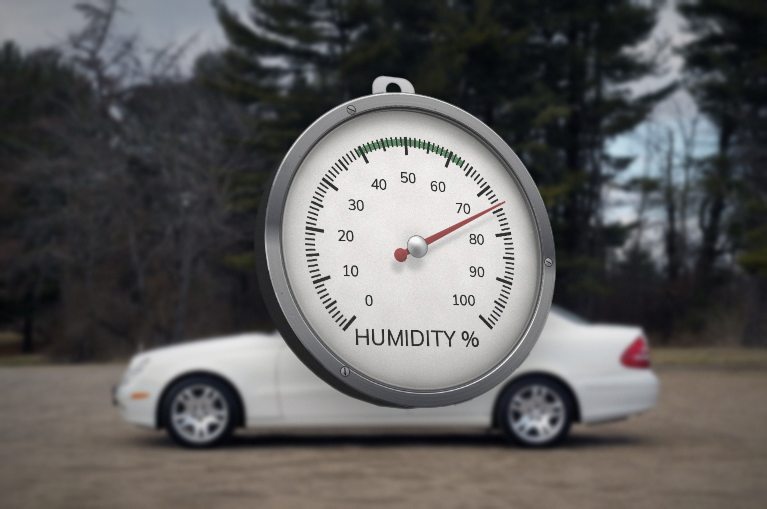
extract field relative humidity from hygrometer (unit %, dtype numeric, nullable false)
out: 74 %
